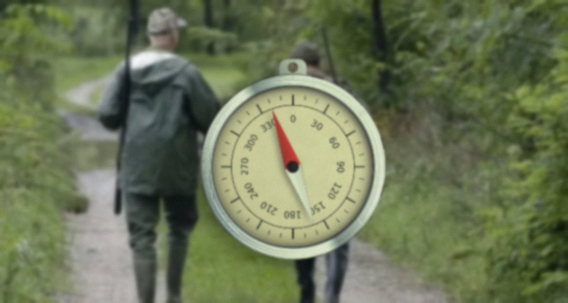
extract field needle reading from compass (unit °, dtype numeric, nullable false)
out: 340 °
